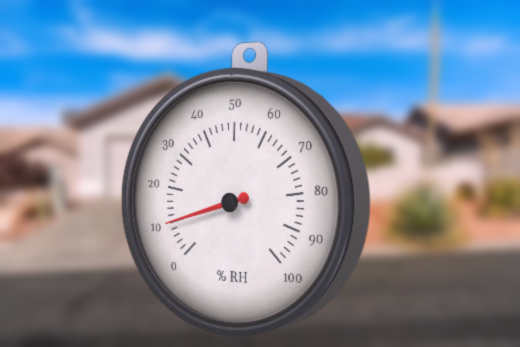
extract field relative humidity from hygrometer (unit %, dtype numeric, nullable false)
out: 10 %
